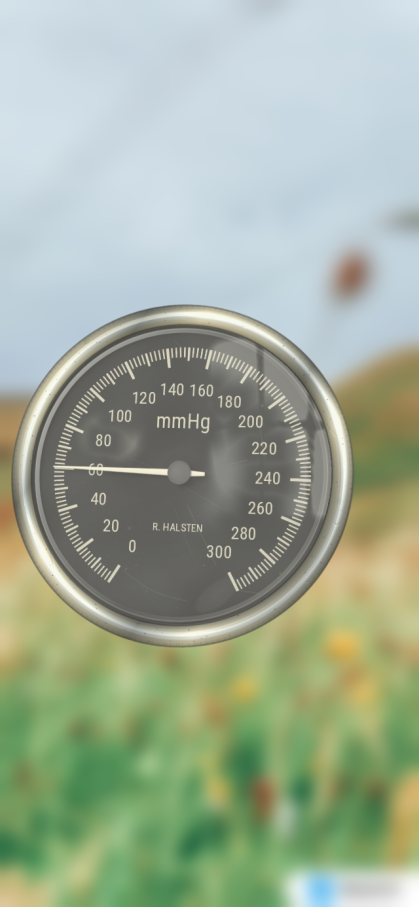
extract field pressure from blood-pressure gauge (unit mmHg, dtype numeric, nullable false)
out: 60 mmHg
